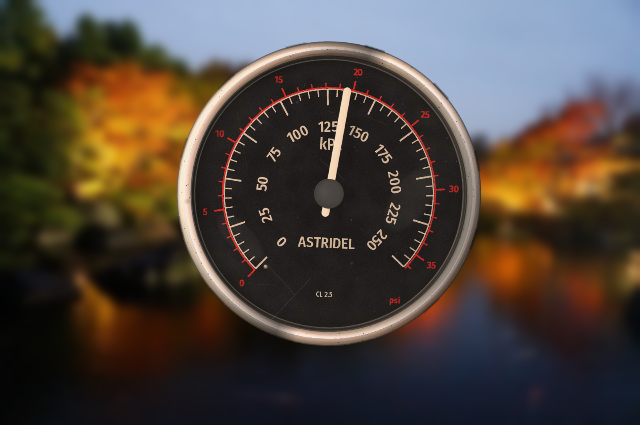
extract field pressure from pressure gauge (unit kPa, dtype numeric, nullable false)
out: 135 kPa
